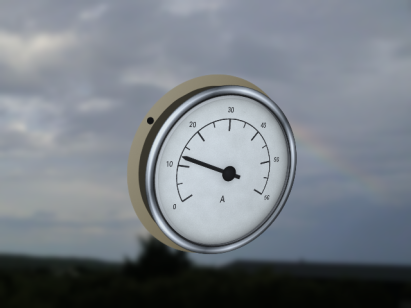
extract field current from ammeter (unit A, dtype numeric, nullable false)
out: 12.5 A
